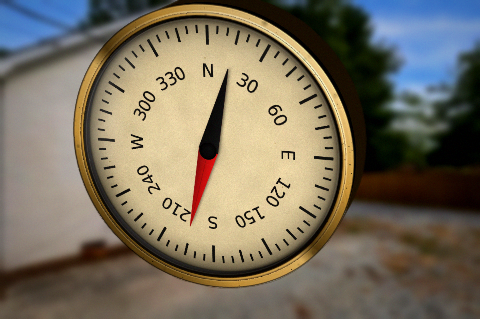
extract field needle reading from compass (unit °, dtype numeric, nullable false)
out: 195 °
